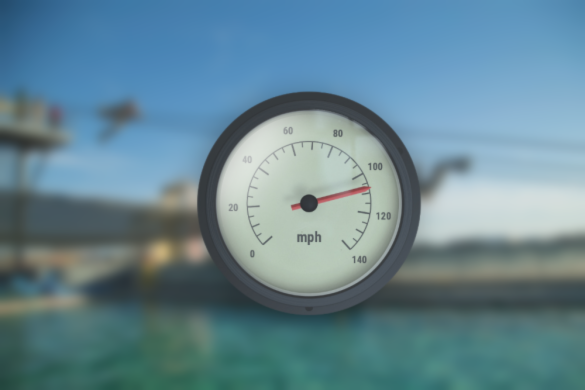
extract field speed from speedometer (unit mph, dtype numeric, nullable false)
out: 107.5 mph
